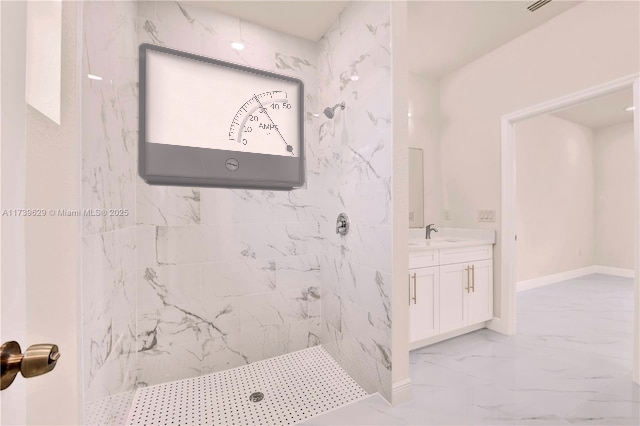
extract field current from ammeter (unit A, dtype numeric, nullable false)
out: 30 A
